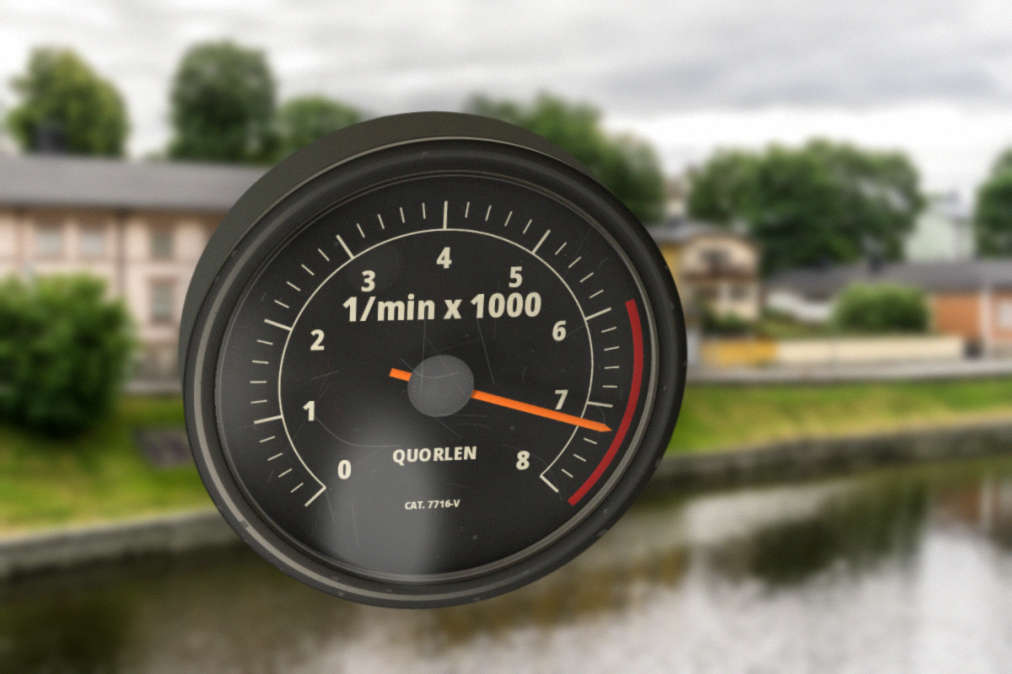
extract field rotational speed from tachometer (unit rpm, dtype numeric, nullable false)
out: 7200 rpm
